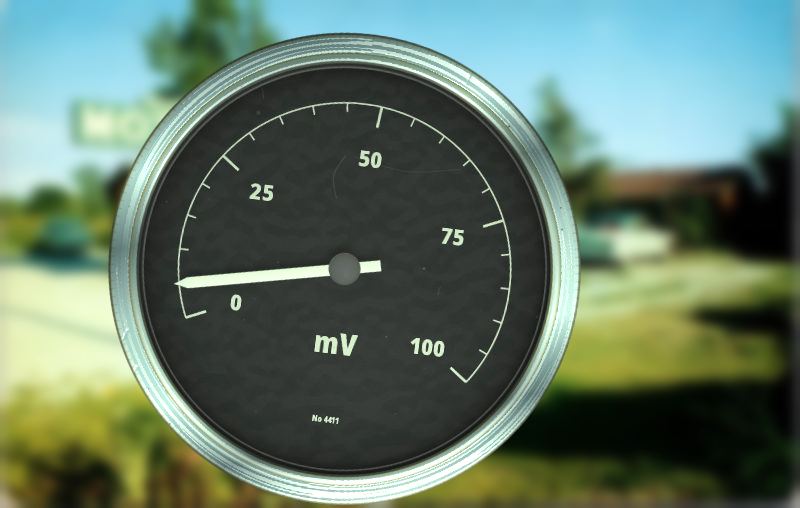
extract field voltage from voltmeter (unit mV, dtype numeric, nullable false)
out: 5 mV
